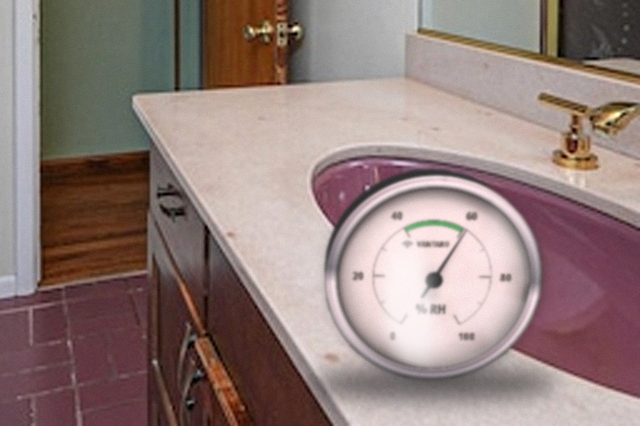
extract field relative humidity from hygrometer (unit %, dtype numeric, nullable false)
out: 60 %
